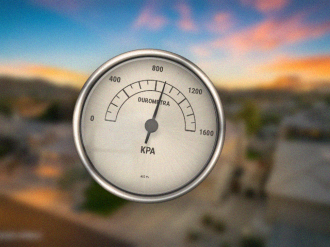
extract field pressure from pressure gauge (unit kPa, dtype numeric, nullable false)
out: 900 kPa
